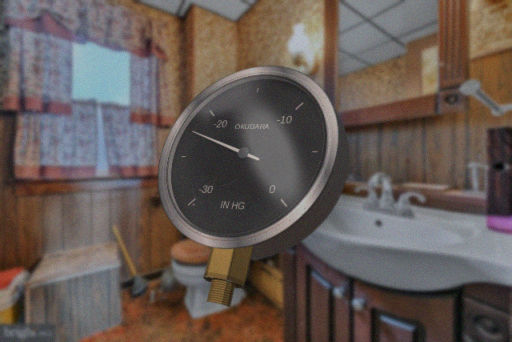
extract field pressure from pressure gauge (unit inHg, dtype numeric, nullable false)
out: -22.5 inHg
